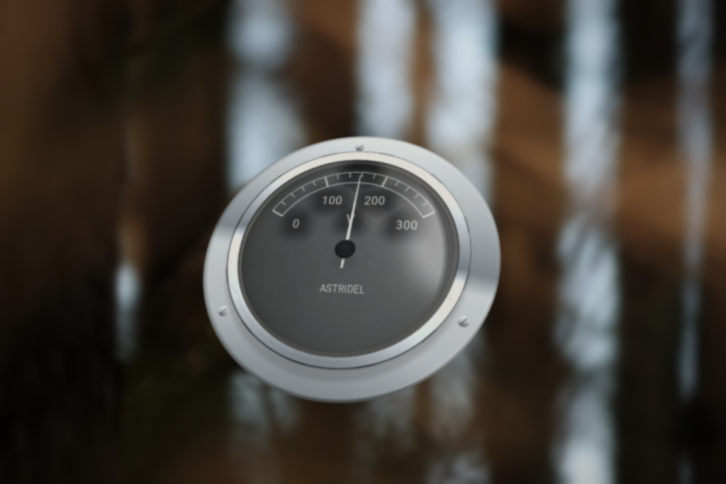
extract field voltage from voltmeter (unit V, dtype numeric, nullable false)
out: 160 V
